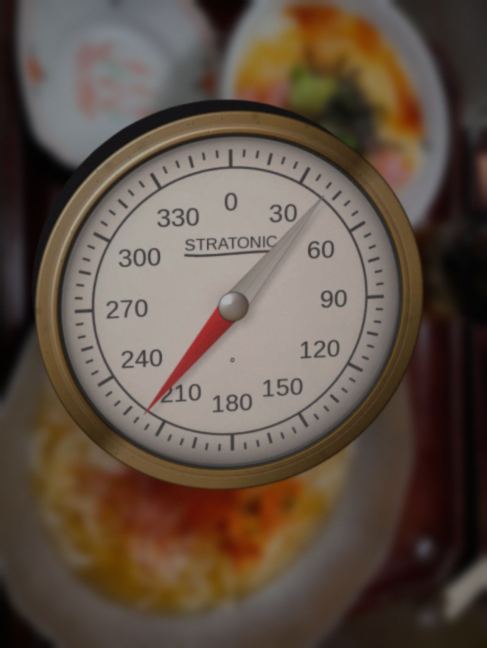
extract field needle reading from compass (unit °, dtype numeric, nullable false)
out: 220 °
